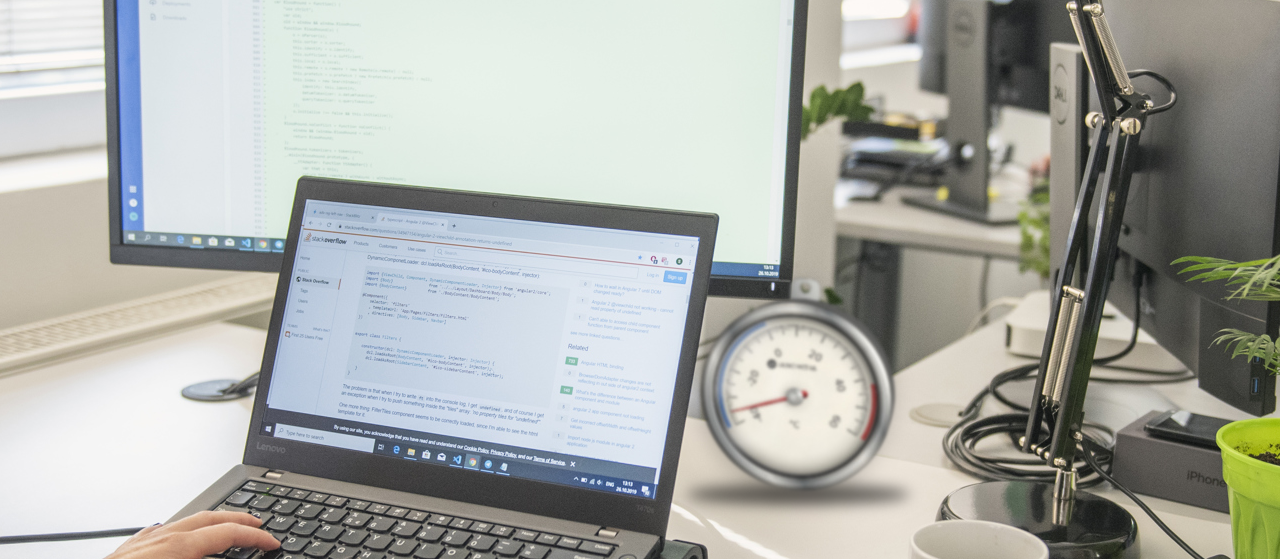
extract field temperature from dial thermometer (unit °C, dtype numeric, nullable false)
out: -35 °C
